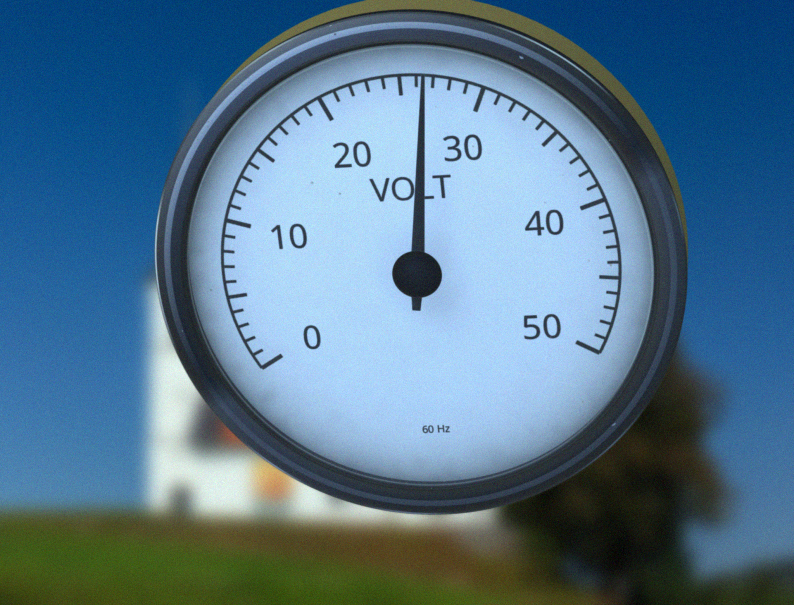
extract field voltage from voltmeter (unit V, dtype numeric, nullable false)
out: 26.5 V
